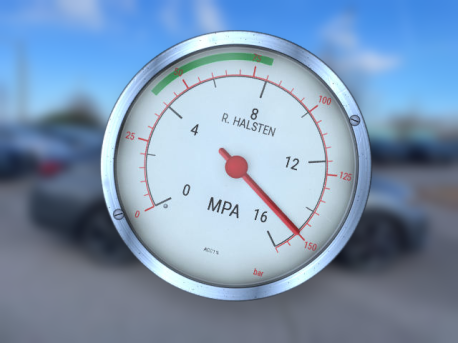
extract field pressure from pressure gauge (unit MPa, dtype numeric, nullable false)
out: 15 MPa
